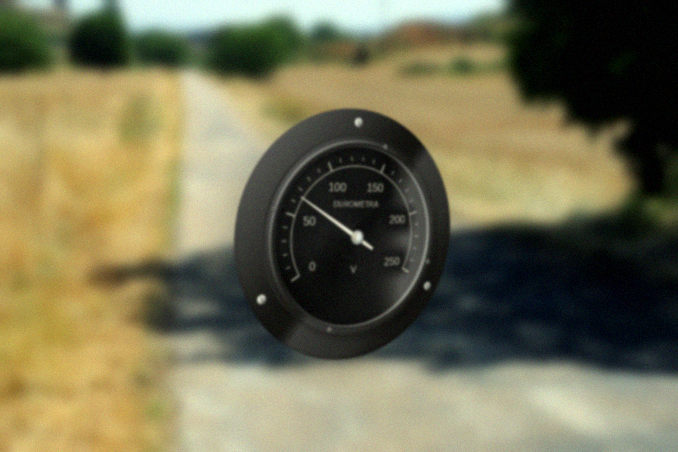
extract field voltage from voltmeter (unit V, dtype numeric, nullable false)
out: 65 V
